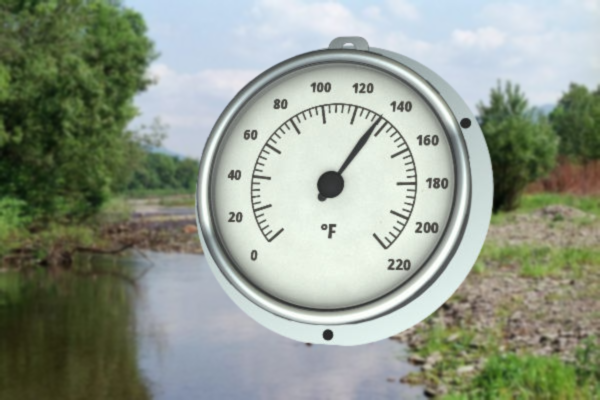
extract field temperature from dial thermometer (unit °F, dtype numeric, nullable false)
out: 136 °F
